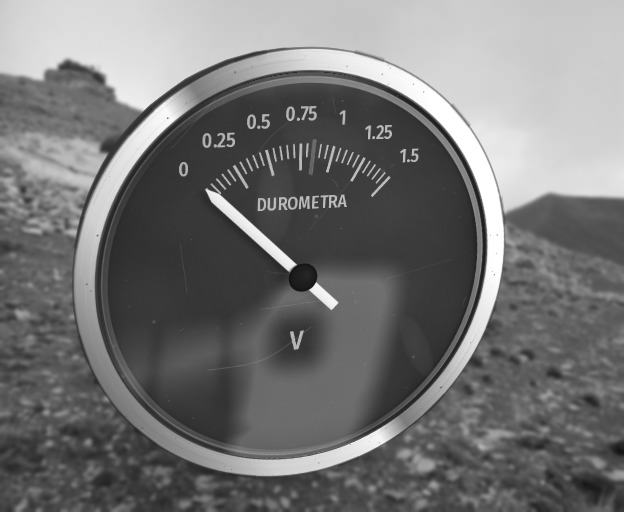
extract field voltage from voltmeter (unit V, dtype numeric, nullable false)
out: 0 V
